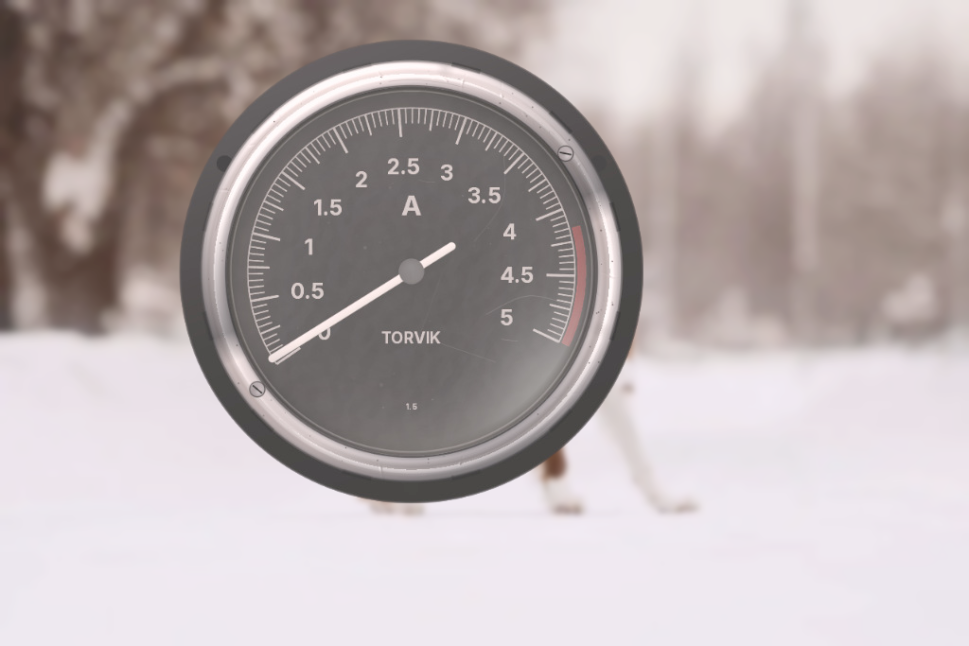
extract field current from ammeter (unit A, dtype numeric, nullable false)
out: 0.05 A
